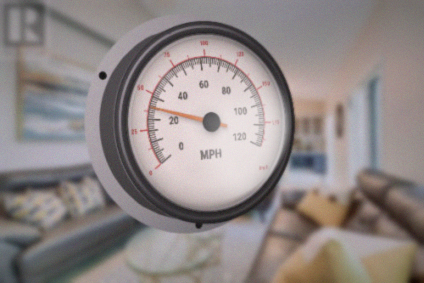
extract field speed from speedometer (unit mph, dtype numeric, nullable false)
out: 25 mph
